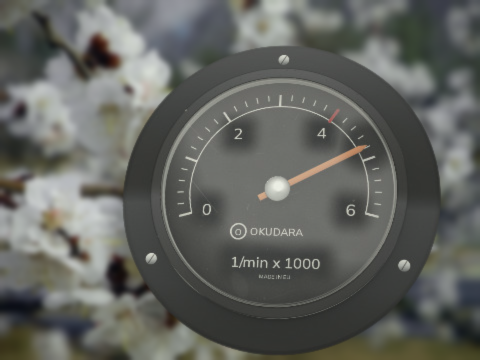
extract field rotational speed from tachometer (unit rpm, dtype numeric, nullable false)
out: 4800 rpm
